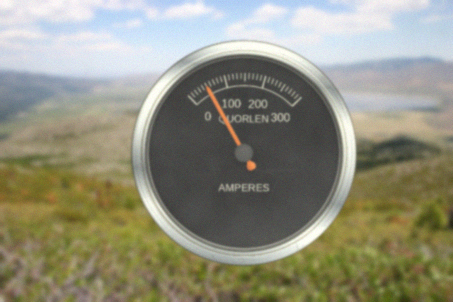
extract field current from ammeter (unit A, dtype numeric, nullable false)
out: 50 A
